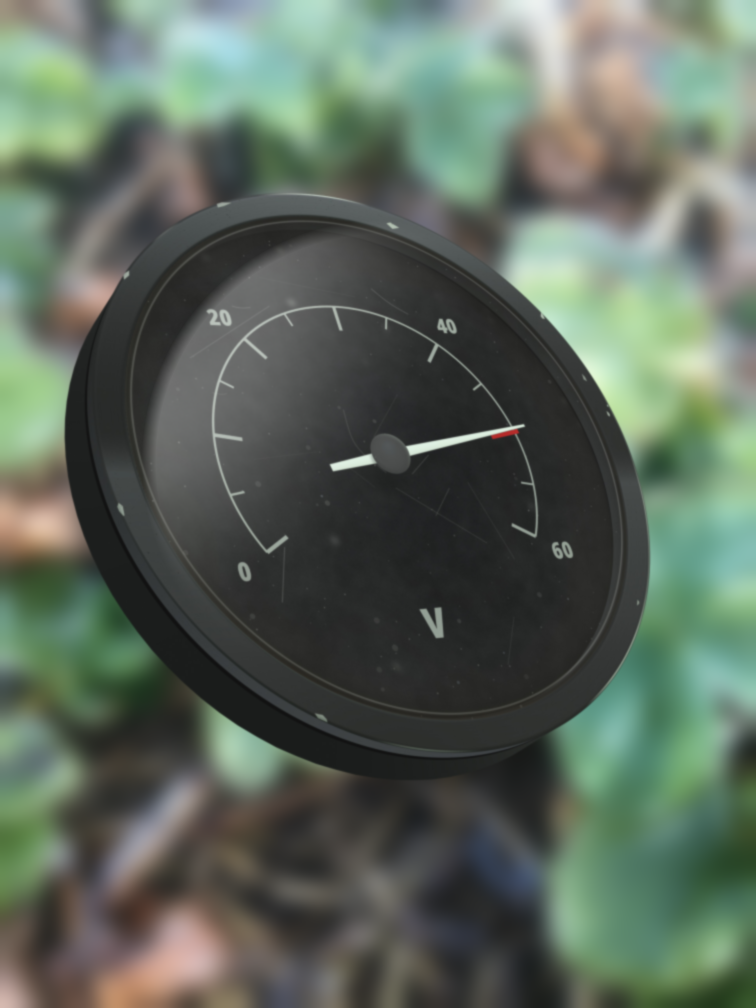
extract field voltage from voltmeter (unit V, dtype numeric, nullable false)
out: 50 V
